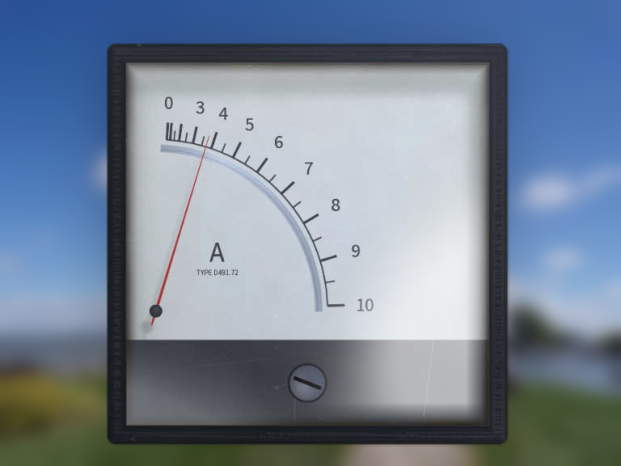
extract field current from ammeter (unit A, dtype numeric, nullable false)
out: 3.75 A
